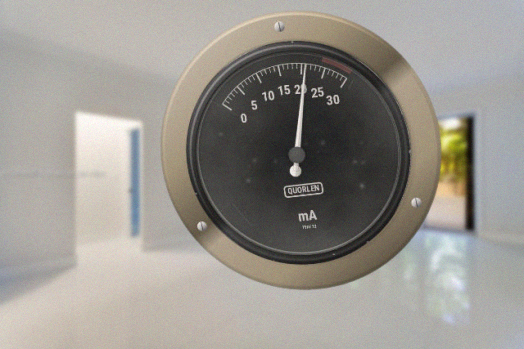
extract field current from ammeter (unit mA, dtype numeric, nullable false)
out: 21 mA
